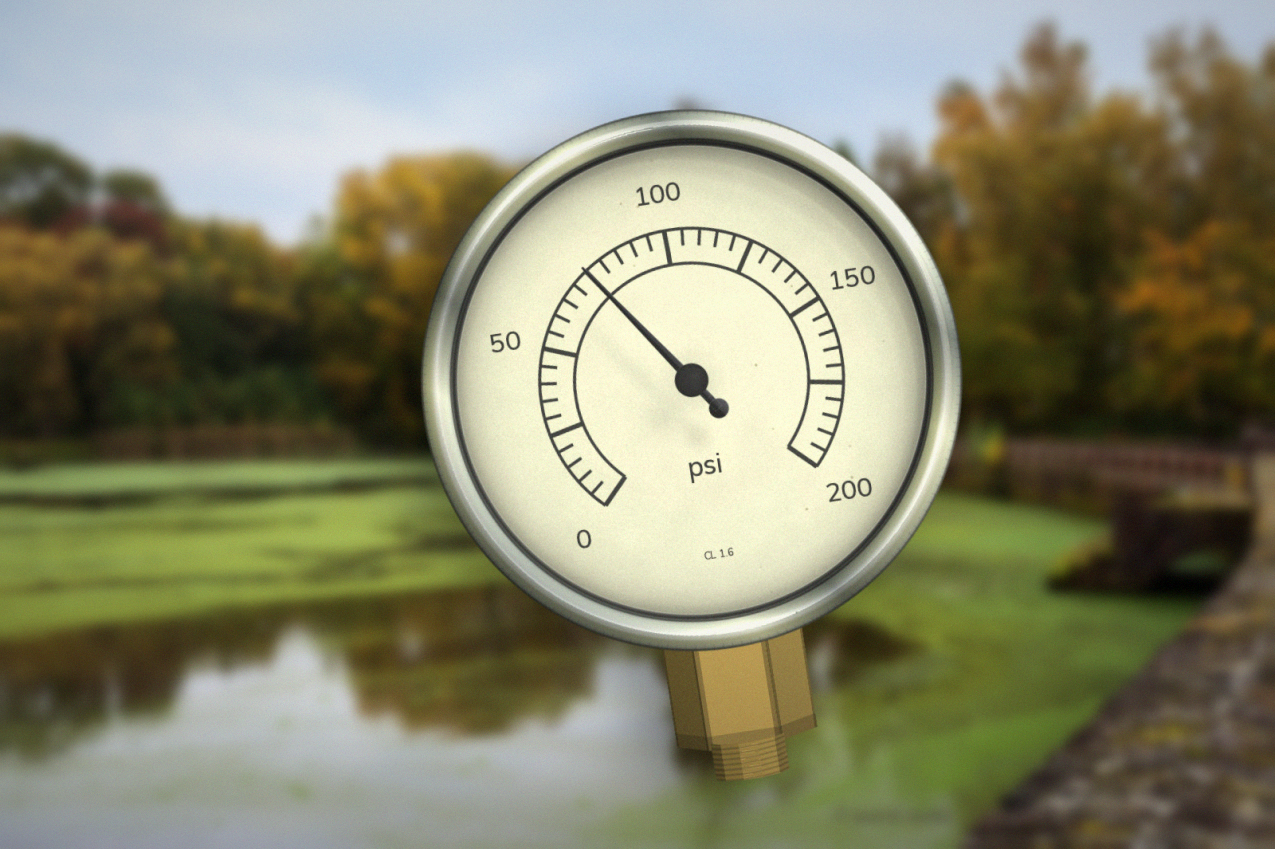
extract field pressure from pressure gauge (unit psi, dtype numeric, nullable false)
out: 75 psi
